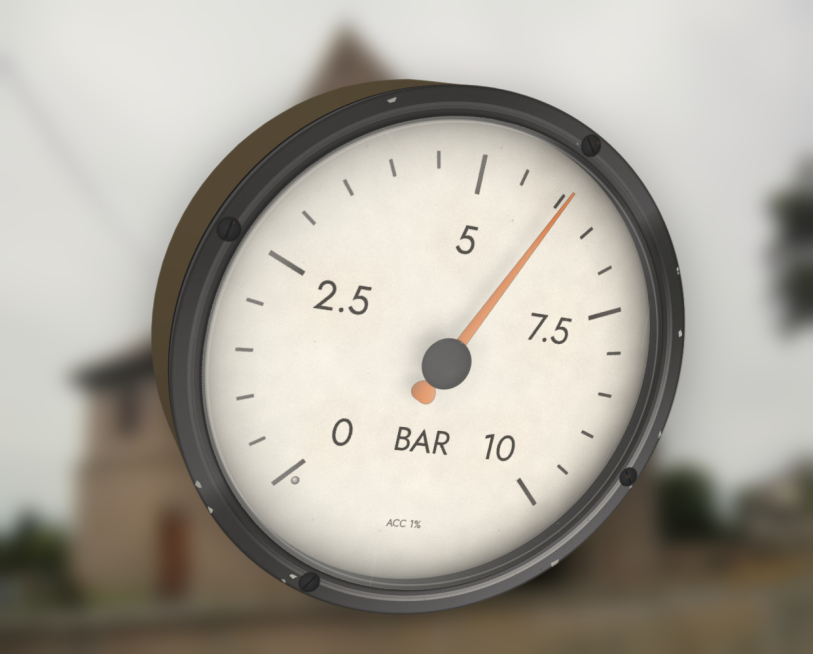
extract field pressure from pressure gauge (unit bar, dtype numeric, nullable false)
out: 6 bar
